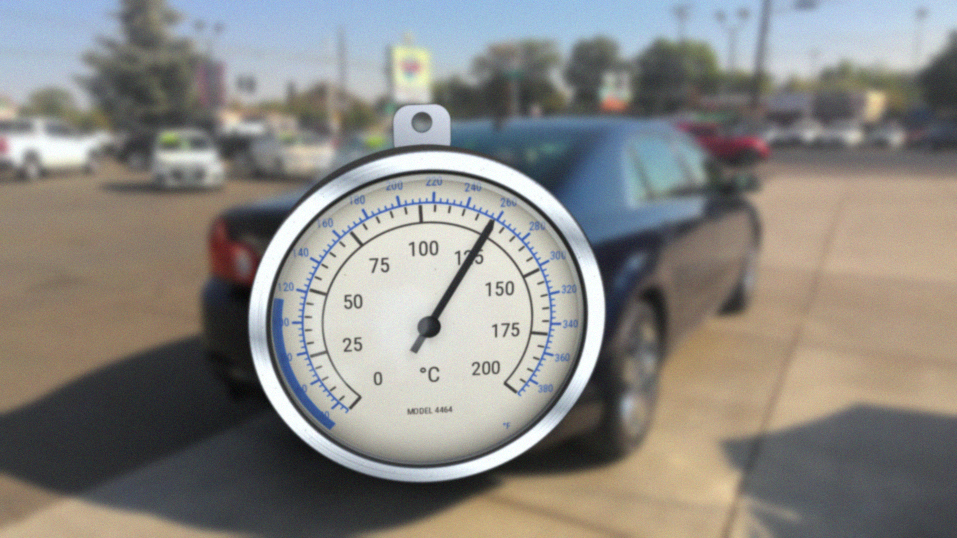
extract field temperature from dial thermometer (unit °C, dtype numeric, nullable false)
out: 125 °C
